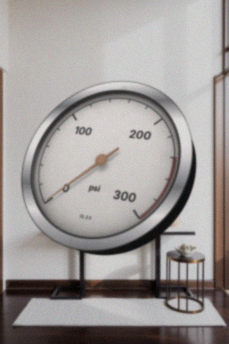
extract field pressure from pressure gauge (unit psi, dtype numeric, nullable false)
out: 0 psi
